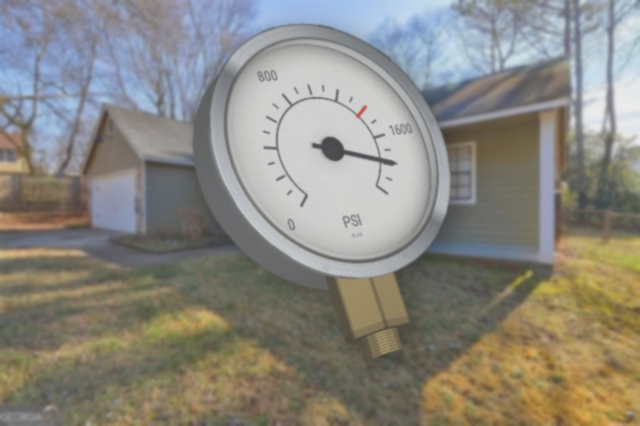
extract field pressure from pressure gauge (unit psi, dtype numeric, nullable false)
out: 1800 psi
